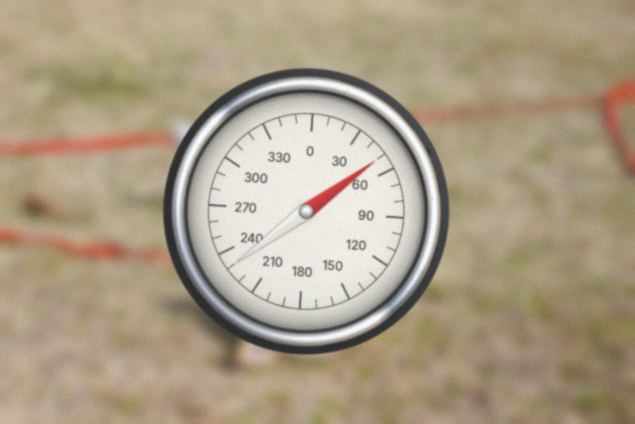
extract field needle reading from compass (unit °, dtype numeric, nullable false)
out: 50 °
